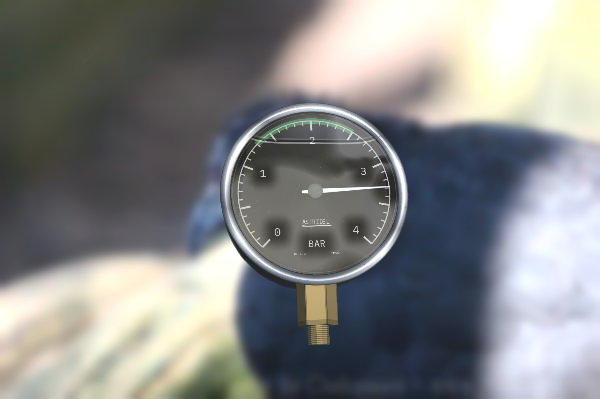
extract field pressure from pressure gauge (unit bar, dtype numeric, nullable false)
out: 3.3 bar
